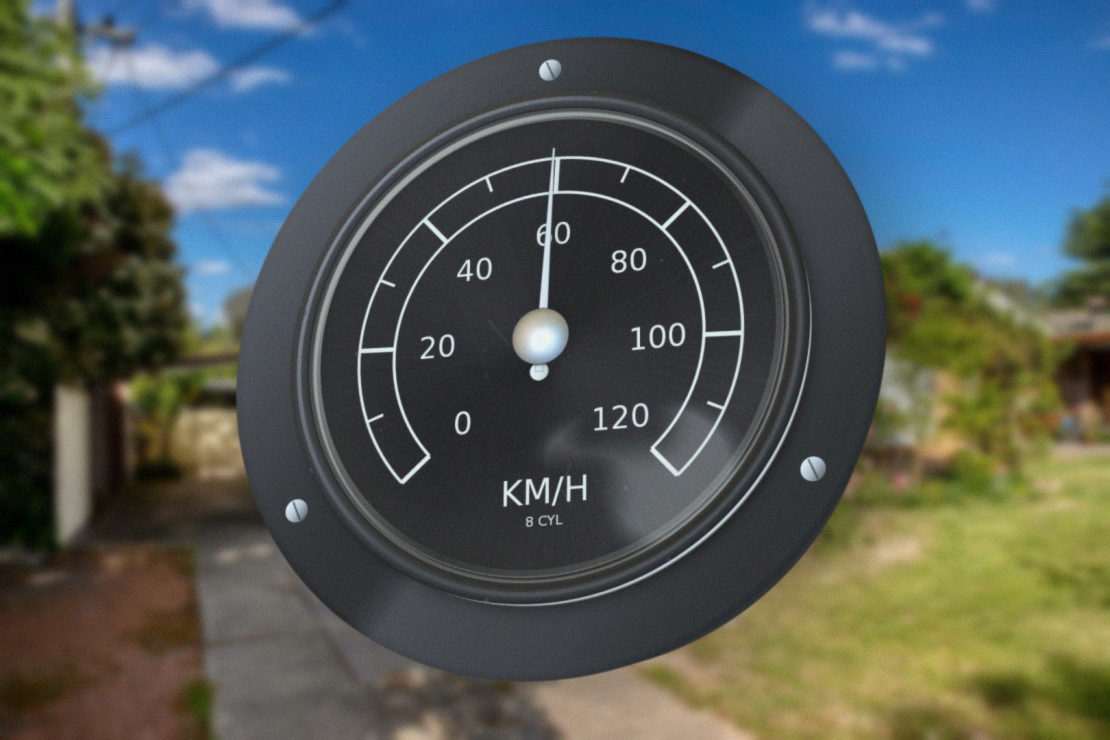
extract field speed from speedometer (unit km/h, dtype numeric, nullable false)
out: 60 km/h
